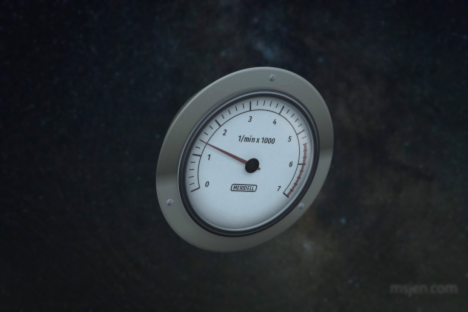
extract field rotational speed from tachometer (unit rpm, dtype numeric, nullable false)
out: 1400 rpm
